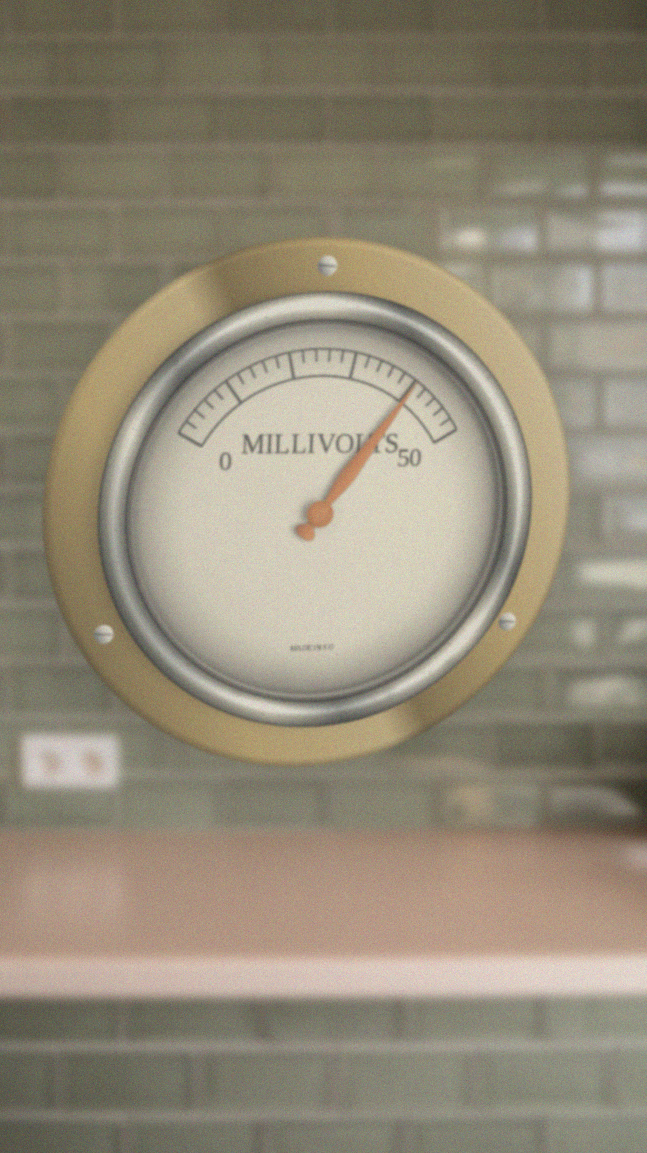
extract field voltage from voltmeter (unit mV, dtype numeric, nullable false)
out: 40 mV
